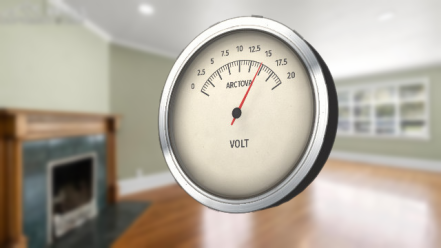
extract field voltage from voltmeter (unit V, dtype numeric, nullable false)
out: 15 V
